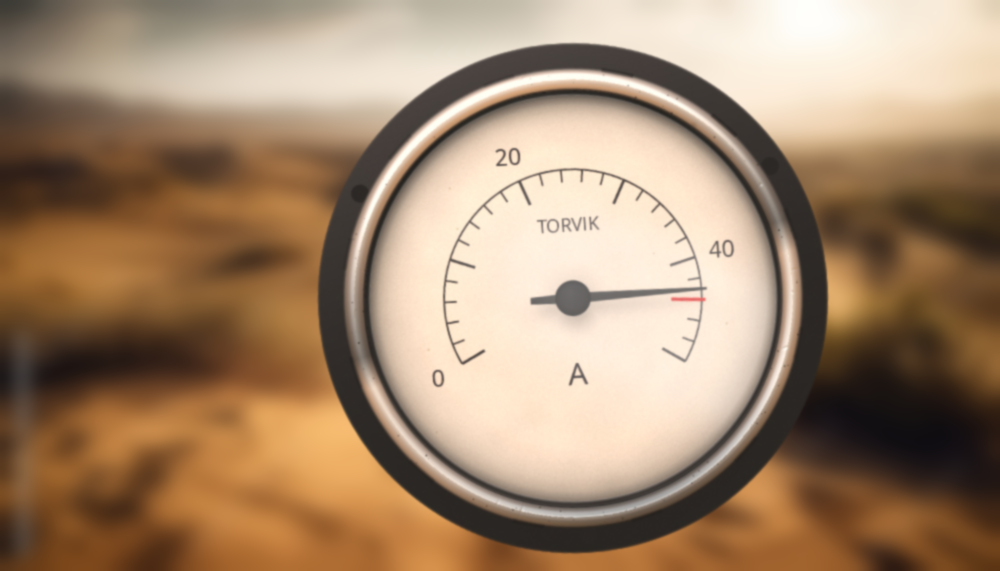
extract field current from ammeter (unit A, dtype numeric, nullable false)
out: 43 A
